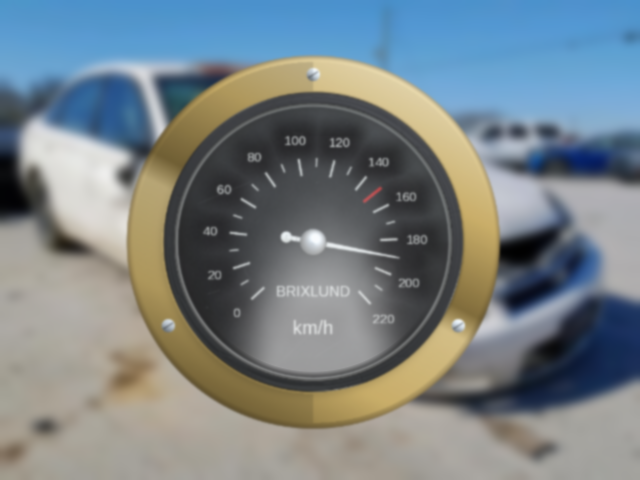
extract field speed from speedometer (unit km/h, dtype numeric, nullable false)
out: 190 km/h
